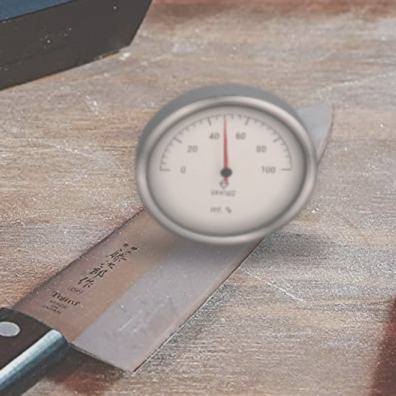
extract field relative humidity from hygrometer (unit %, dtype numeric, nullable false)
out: 48 %
